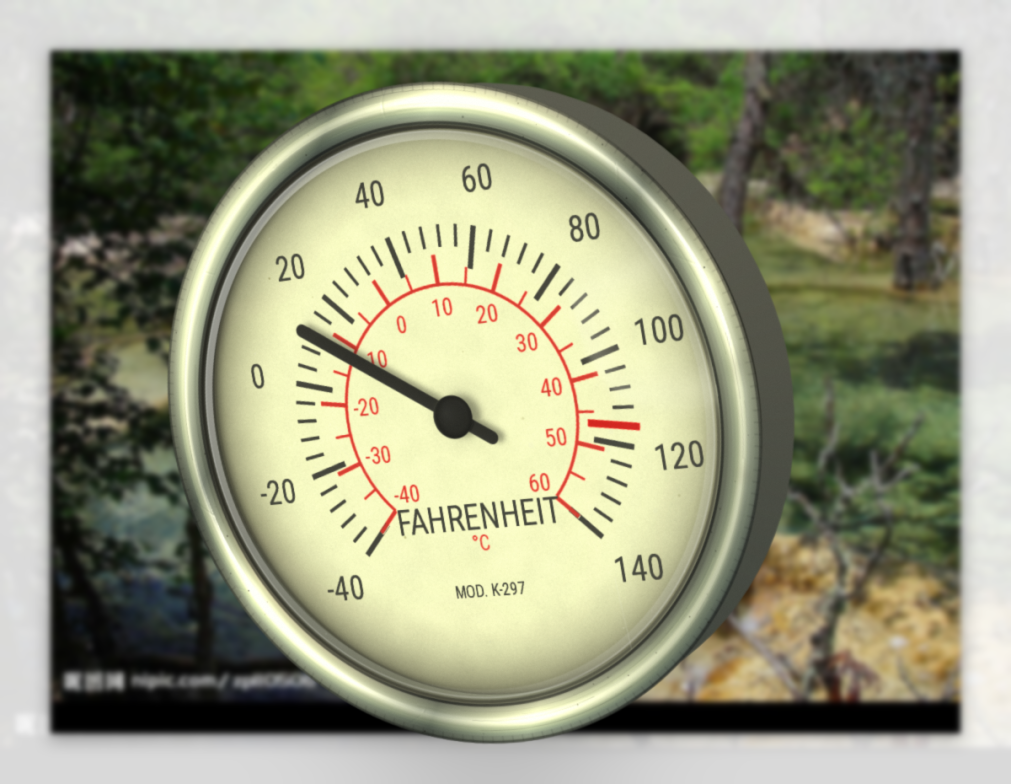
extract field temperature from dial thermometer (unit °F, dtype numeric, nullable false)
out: 12 °F
